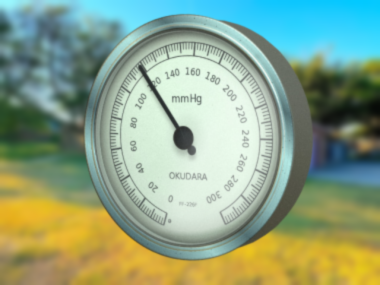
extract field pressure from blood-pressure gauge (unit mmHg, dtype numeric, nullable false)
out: 120 mmHg
